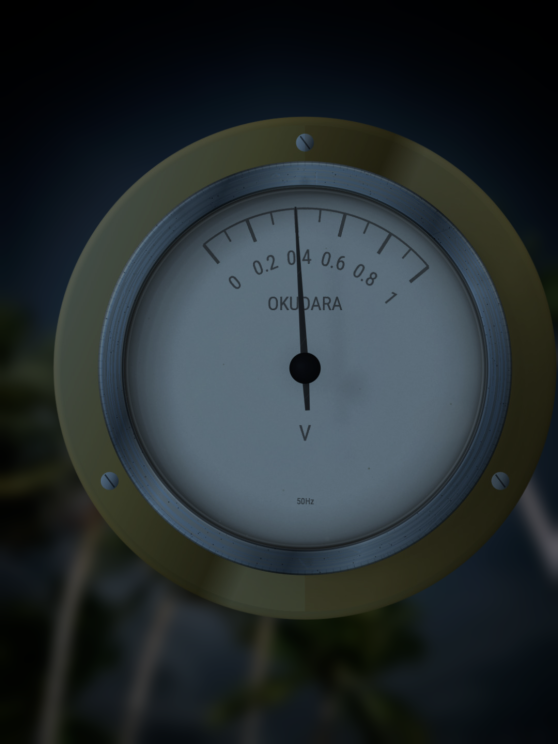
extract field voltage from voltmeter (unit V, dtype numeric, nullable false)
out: 0.4 V
